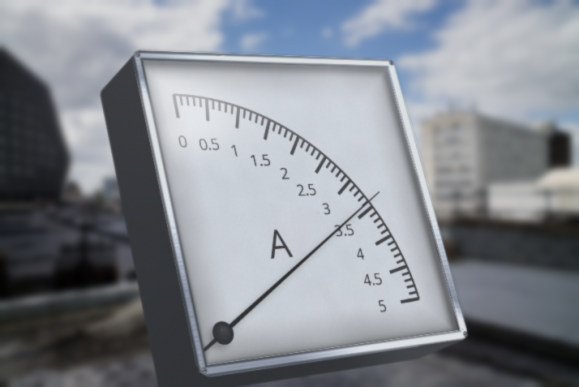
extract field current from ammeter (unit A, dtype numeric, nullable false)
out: 3.4 A
